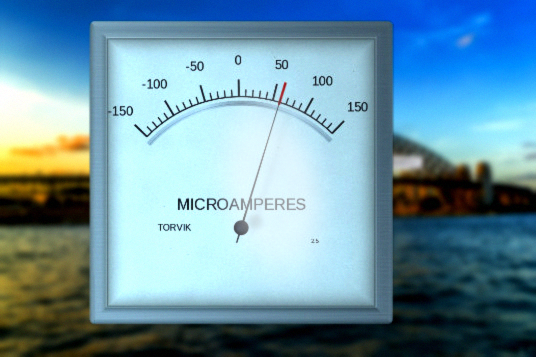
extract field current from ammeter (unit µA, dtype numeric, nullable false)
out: 60 µA
